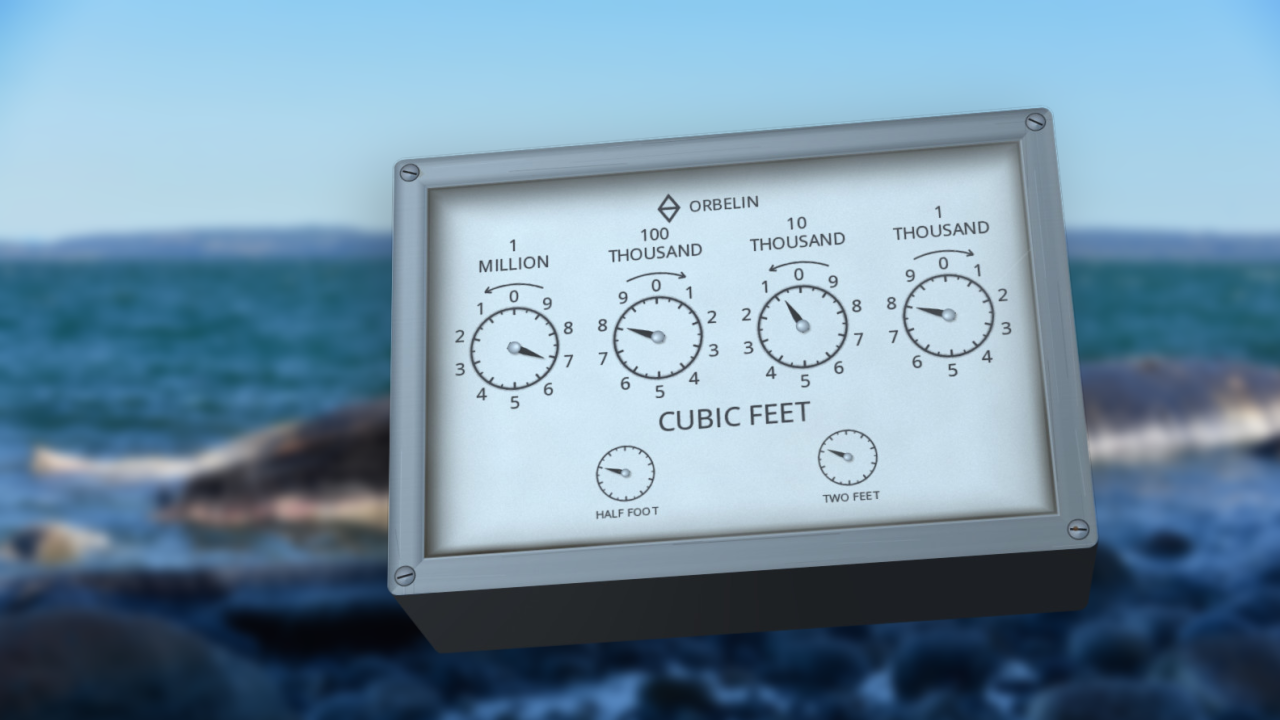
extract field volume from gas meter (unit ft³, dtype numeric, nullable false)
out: 680800 ft³
